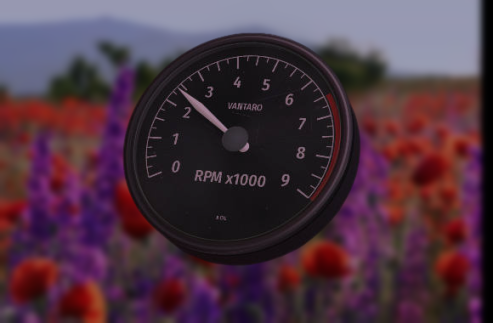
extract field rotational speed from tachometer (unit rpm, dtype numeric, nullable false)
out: 2375 rpm
